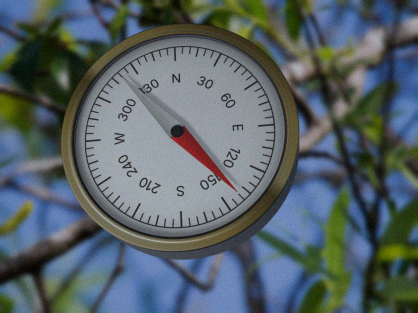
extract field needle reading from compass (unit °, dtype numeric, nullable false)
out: 140 °
